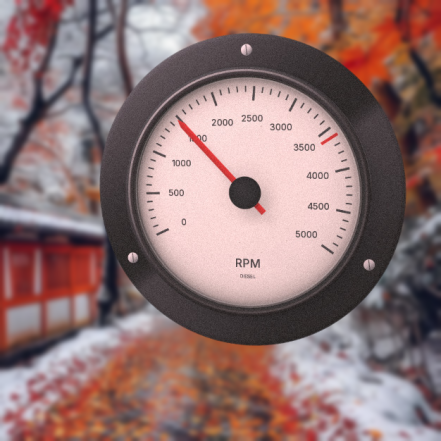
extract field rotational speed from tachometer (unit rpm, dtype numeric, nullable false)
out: 1500 rpm
